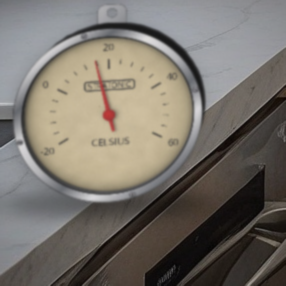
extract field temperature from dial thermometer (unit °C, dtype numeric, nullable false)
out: 16 °C
